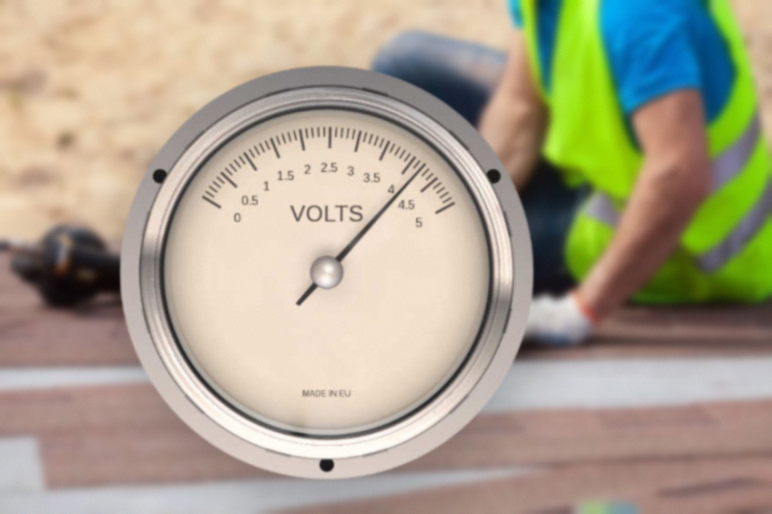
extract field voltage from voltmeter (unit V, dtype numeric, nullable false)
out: 4.2 V
